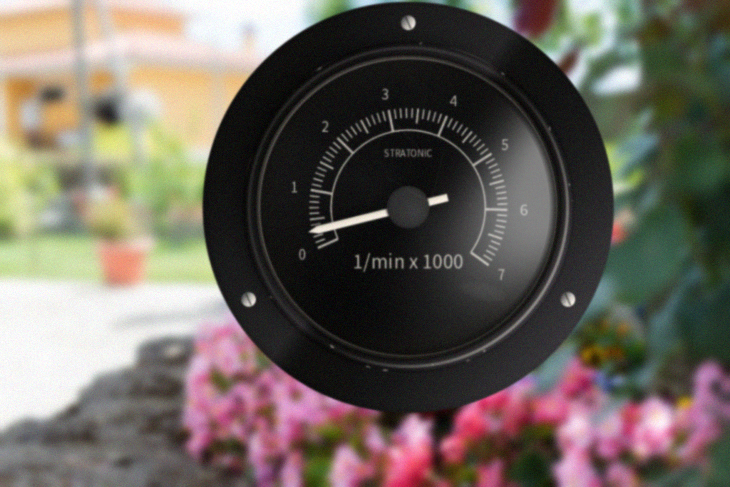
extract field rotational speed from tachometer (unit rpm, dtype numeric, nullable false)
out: 300 rpm
